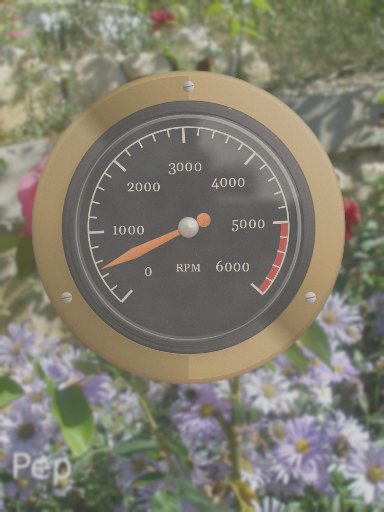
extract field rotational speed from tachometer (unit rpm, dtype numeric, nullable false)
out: 500 rpm
